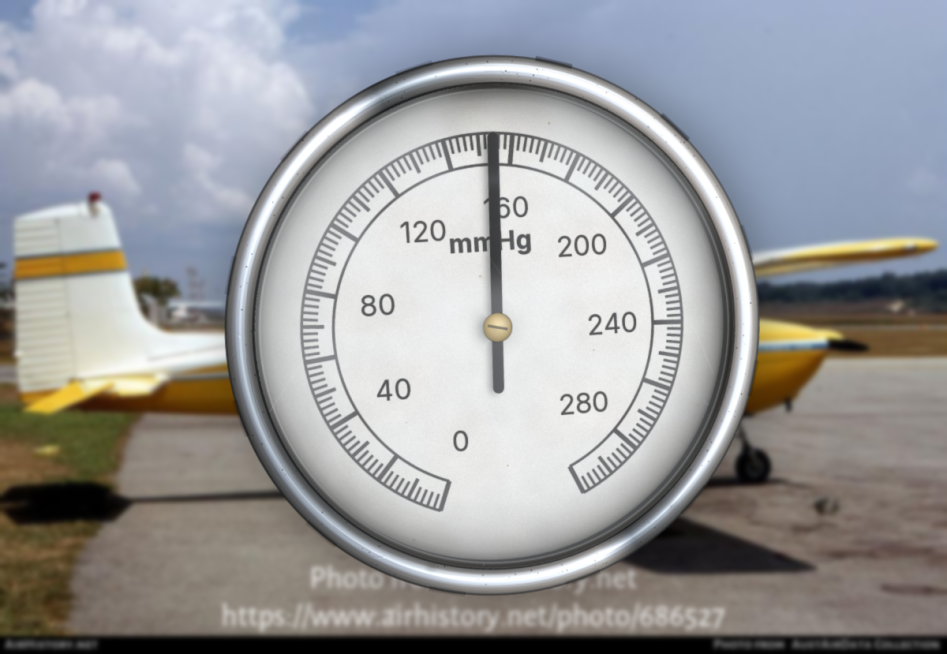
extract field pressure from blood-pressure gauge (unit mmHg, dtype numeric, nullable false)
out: 154 mmHg
